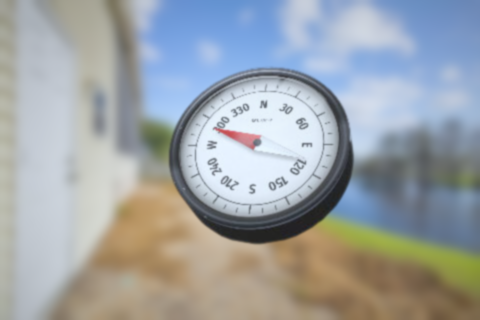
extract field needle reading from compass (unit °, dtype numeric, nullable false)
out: 290 °
